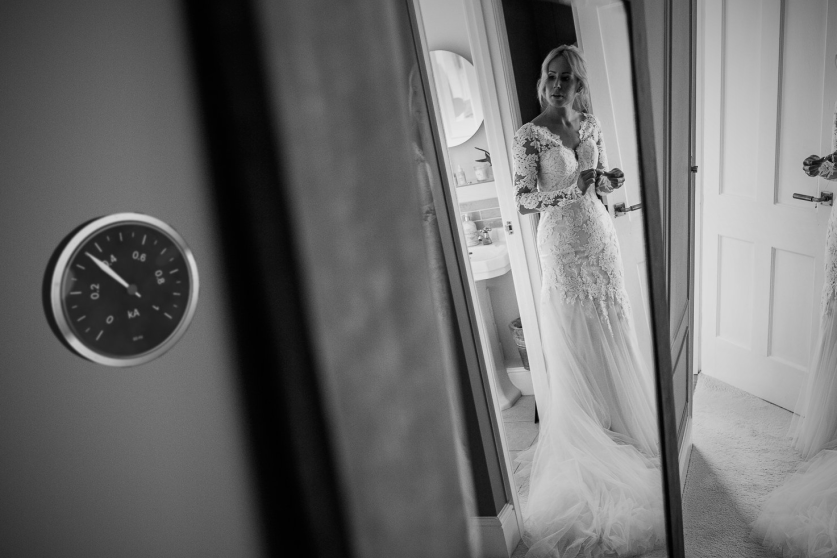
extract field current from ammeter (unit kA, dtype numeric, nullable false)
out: 0.35 kA
